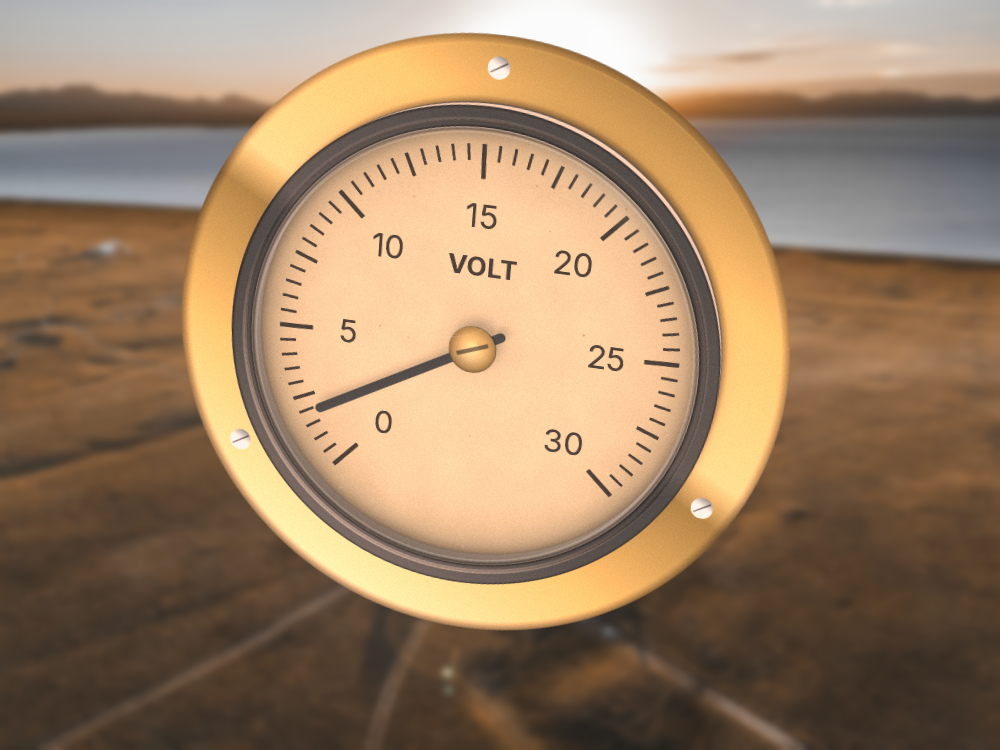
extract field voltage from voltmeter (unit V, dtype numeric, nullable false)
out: 2 V
